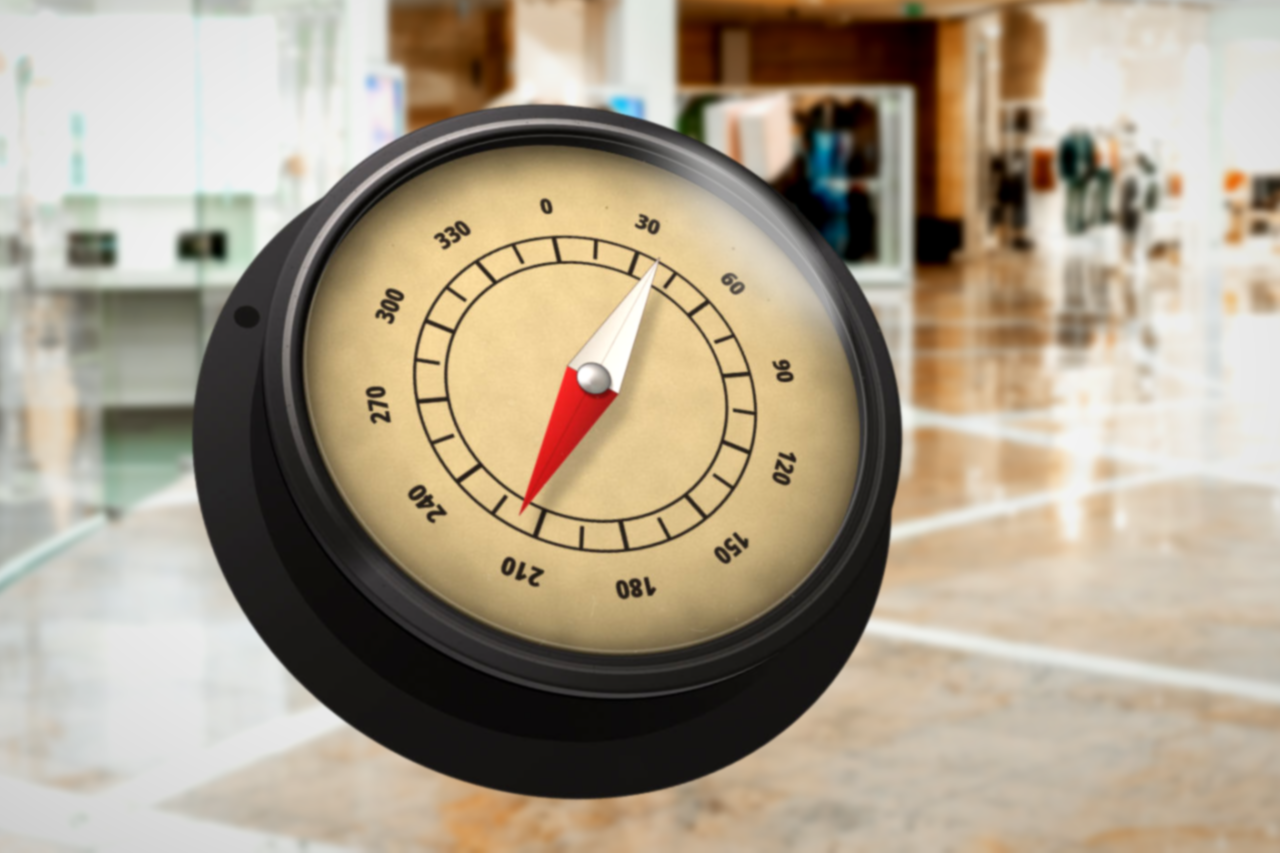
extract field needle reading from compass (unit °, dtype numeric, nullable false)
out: 217.5 °
